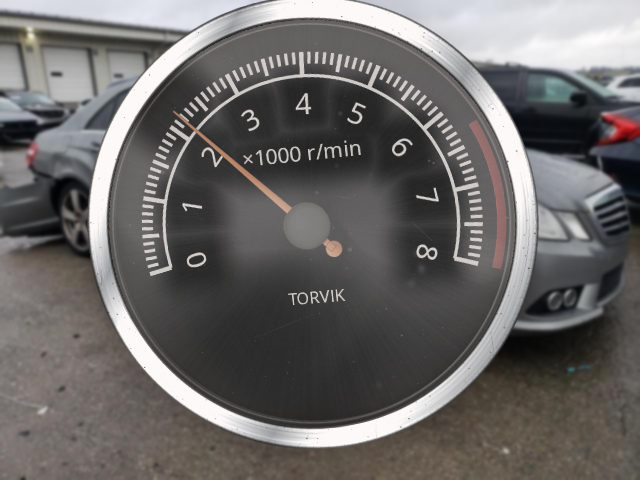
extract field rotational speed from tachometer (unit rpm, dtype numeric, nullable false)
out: 2200 rpm
